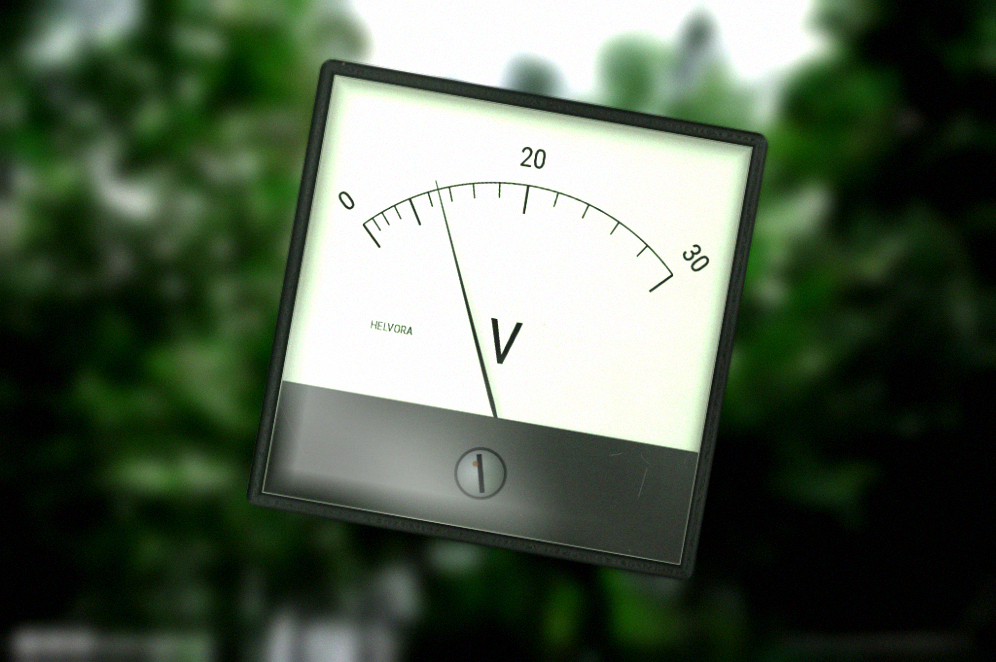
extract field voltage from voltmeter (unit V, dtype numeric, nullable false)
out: 13 V
